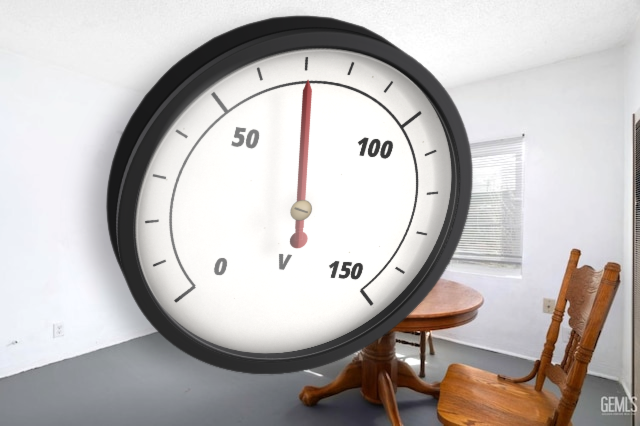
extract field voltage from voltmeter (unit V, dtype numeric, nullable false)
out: 70 V
